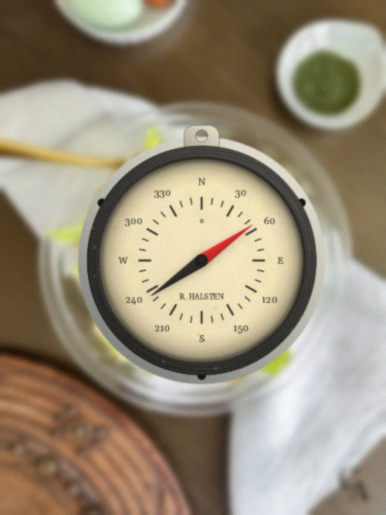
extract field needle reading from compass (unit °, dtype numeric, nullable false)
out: 55 °
